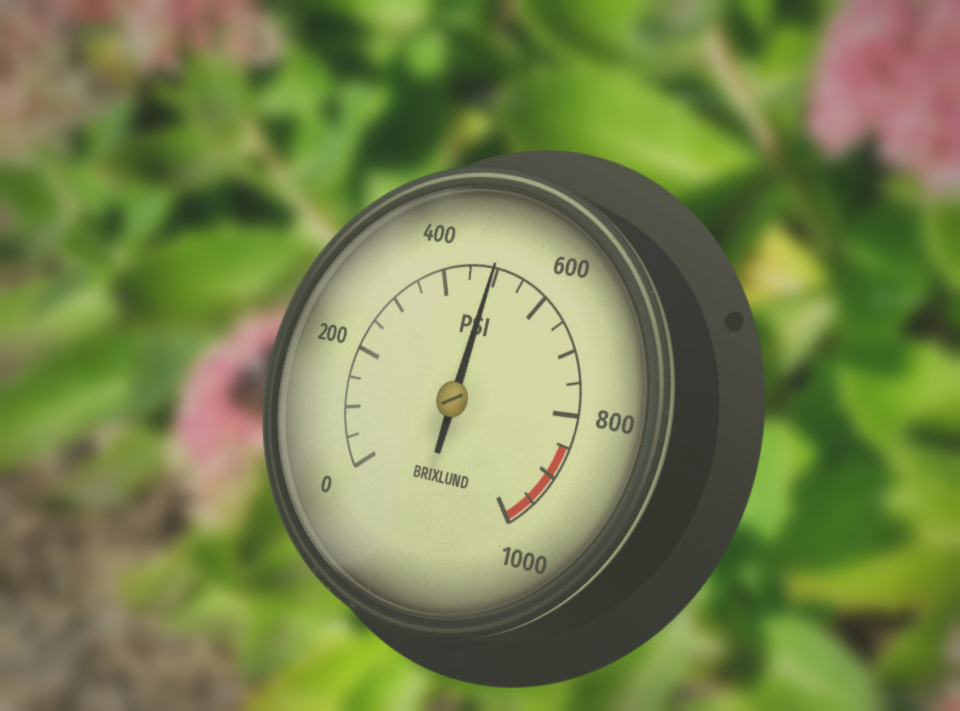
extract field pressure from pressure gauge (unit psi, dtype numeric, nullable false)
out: 500 psi
